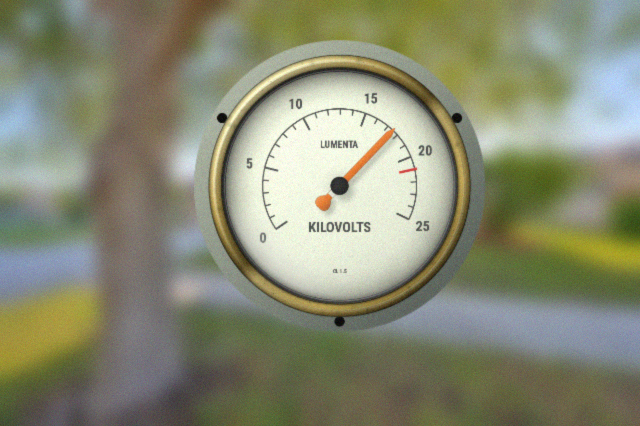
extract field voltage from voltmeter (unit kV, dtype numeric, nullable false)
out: 17.5 kV
